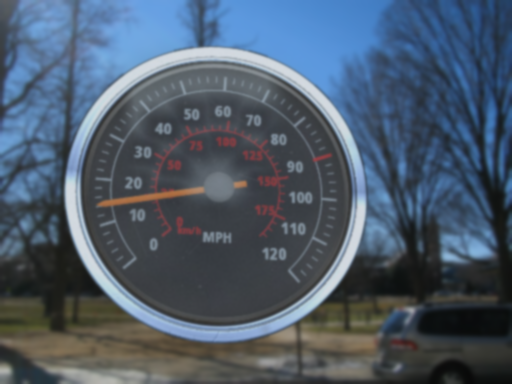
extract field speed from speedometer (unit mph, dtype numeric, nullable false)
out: 14 mph
